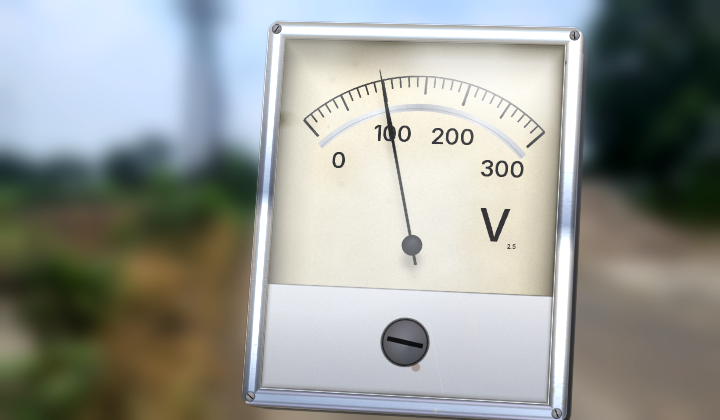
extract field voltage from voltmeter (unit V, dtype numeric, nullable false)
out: 100 V
